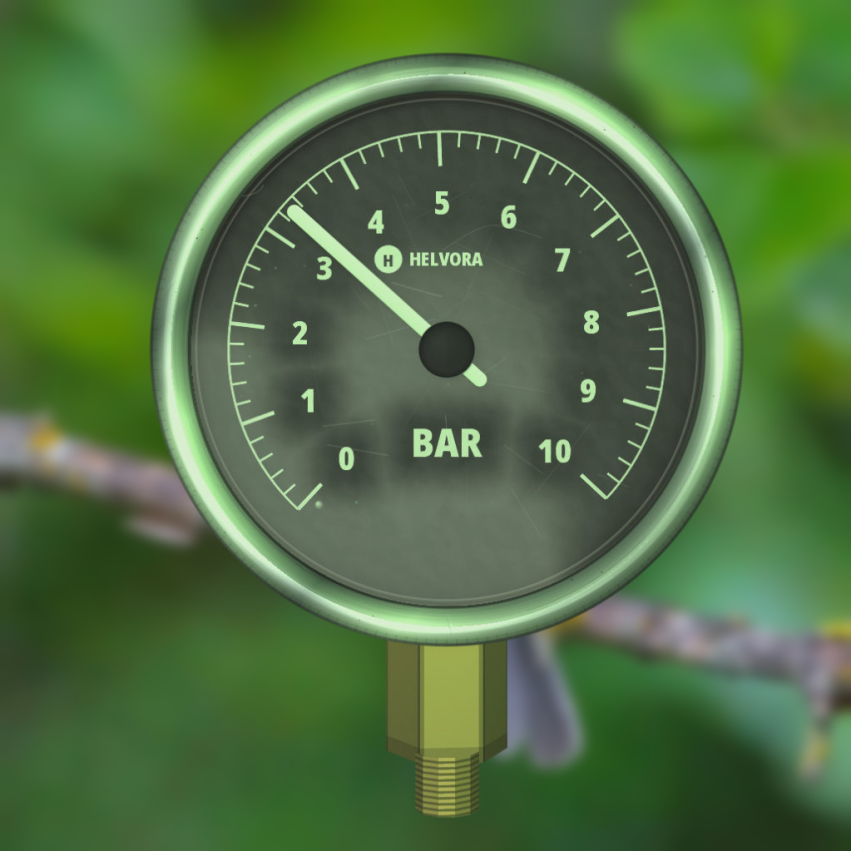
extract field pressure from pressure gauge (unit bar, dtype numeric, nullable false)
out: 3.3 bar
